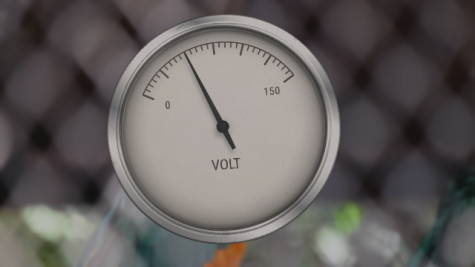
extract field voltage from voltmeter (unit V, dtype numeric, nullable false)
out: 50 V
